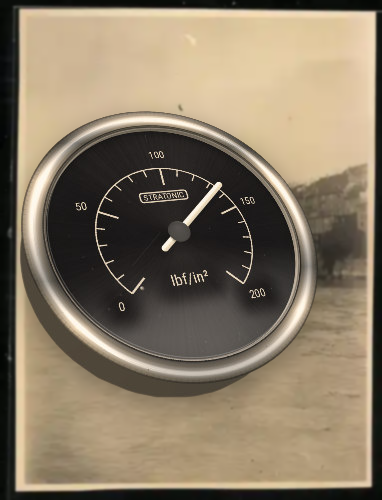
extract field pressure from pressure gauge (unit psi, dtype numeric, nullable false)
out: 135 psi
